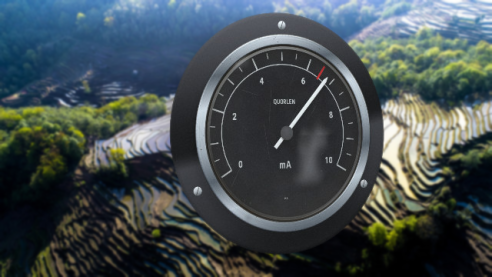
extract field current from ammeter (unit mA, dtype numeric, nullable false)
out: 6.75 mA
